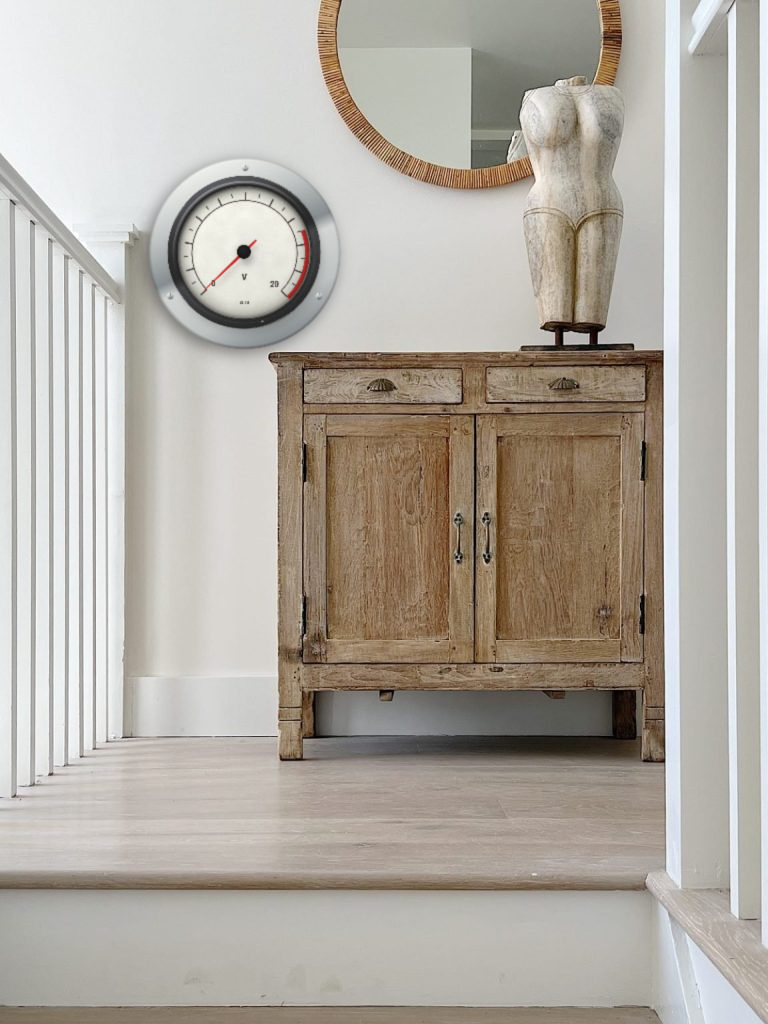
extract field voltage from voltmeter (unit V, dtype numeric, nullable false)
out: 0 V
